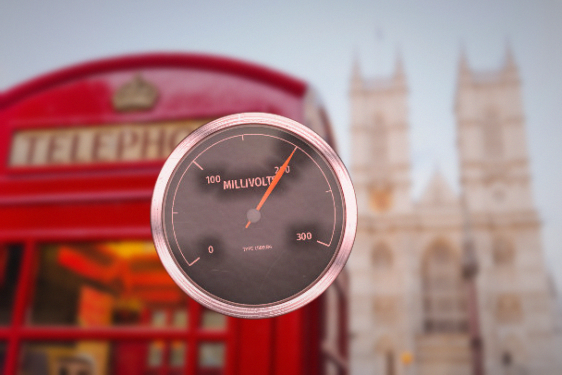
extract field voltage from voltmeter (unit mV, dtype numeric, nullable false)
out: 200 mV
